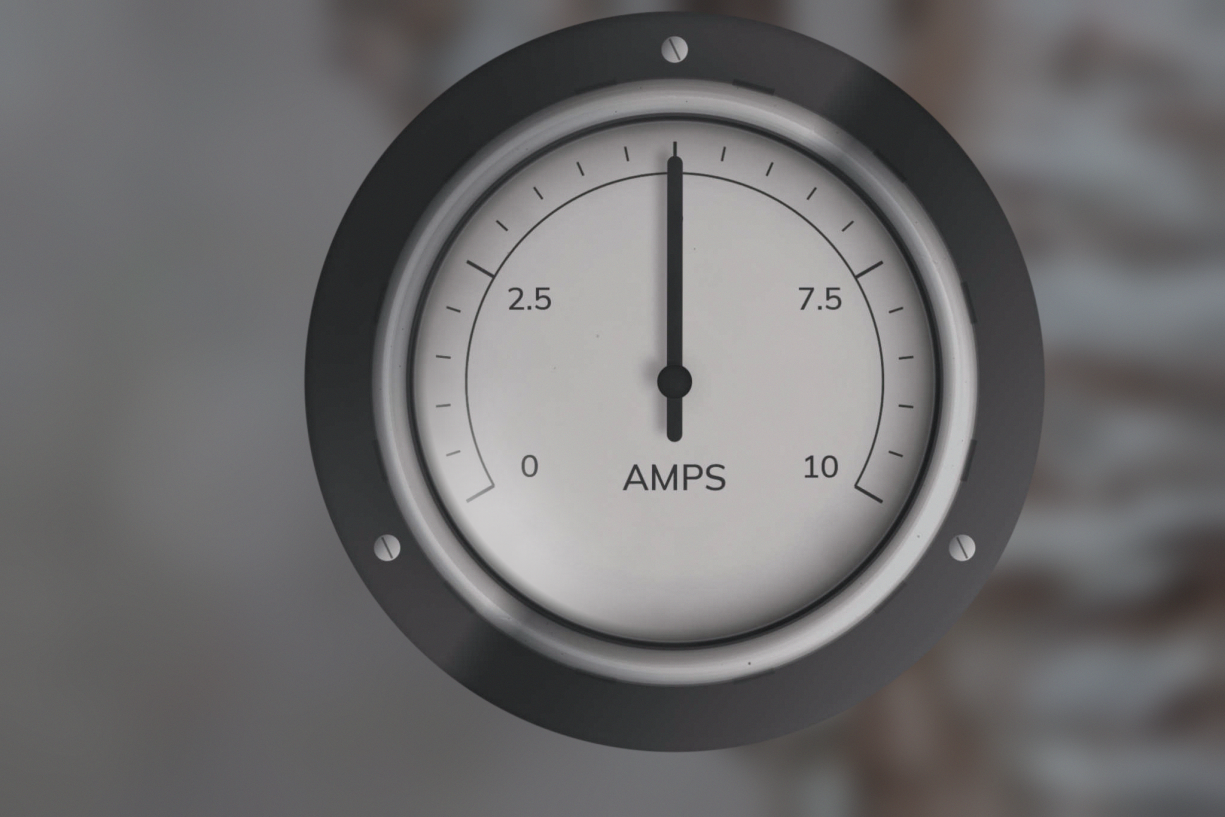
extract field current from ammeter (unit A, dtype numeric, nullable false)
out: 5 A
